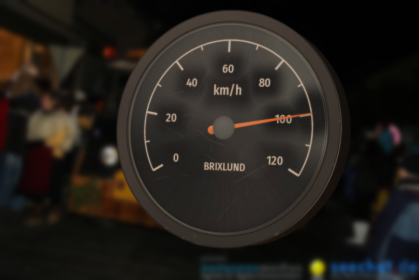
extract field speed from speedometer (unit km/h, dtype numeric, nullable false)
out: 100 km/h
